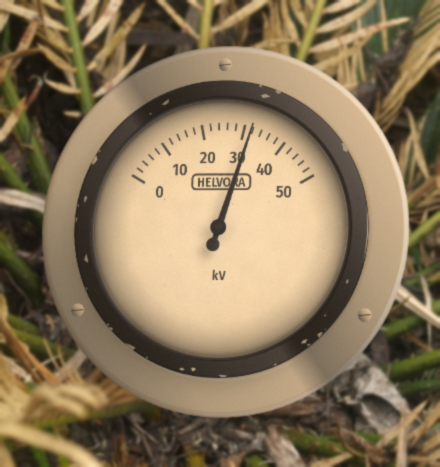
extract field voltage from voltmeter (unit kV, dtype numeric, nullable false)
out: 32 kV
